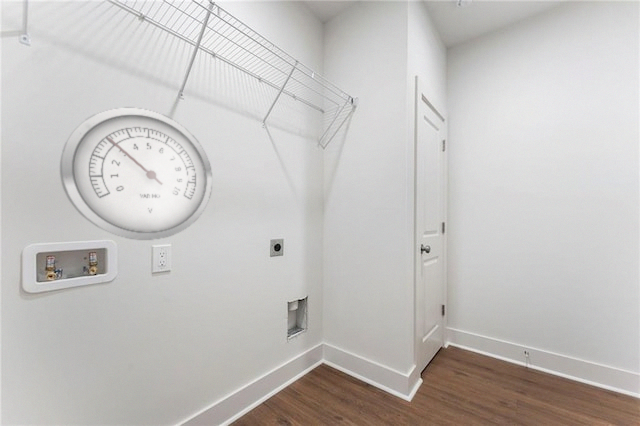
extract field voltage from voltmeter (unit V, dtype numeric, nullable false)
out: 3 V
